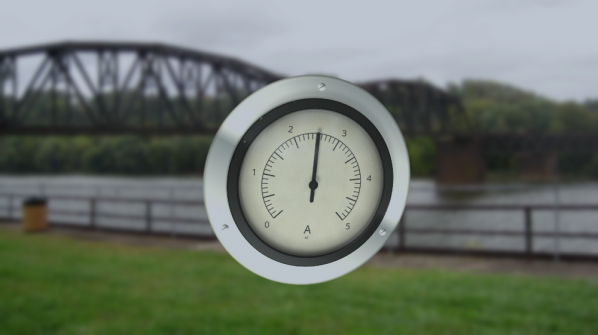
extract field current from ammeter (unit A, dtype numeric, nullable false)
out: 2.5 A
